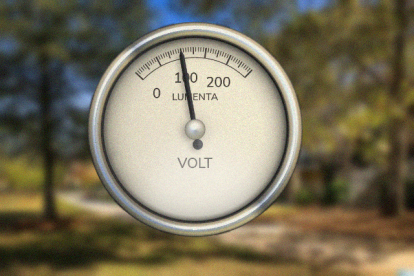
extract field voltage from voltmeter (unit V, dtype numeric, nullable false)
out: 100 V
